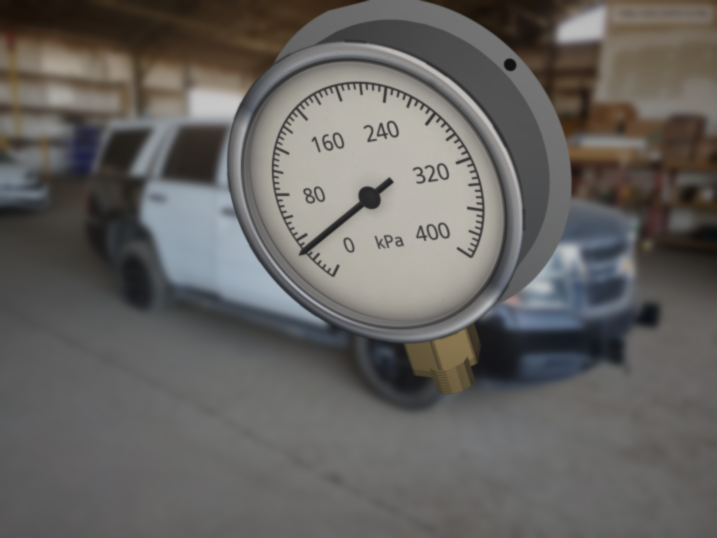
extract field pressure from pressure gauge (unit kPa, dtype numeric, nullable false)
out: 30 kPa
